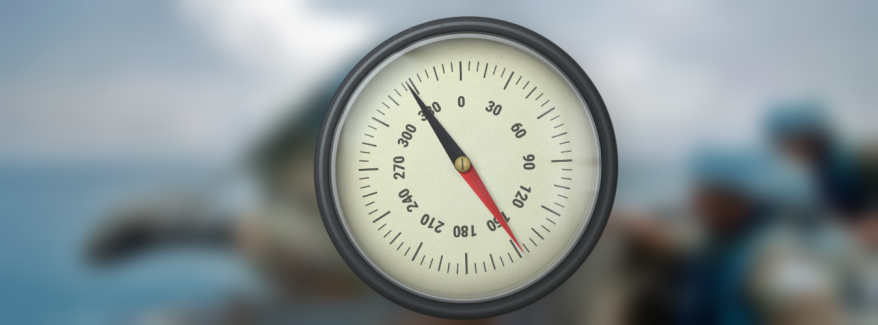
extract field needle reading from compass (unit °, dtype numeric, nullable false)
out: 147.5 °
